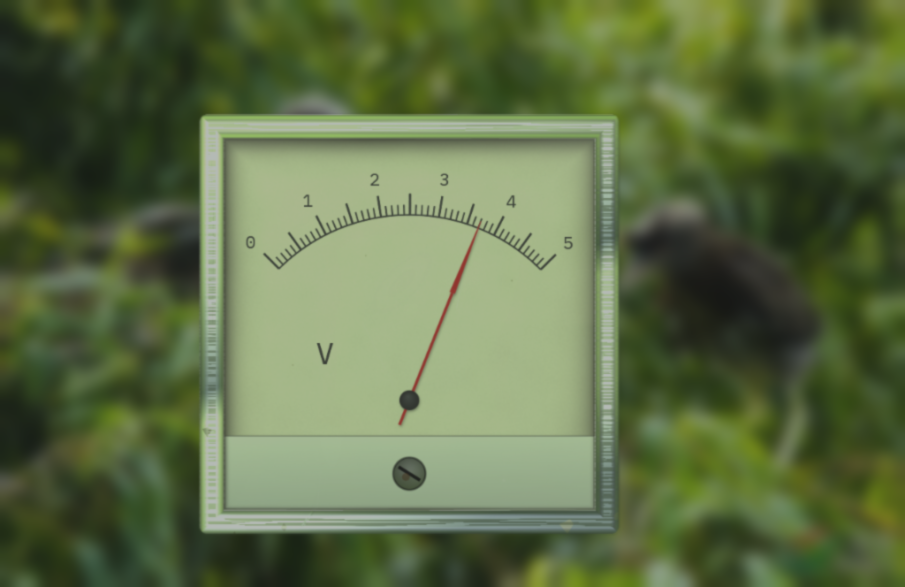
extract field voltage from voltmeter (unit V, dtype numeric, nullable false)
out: 3.7 V
